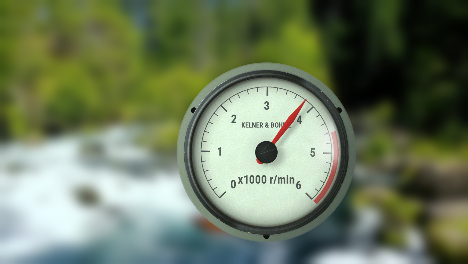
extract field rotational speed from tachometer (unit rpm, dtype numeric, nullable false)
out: 3800 rpm
